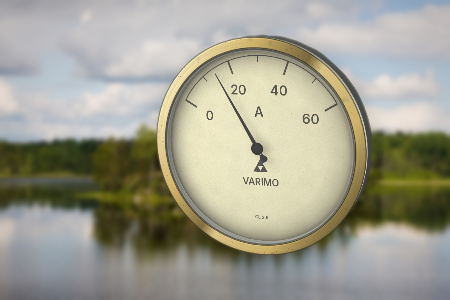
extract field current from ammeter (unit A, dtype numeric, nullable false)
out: 15 A
